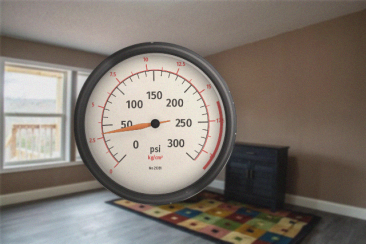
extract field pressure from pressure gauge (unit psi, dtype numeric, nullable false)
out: 40 psi
